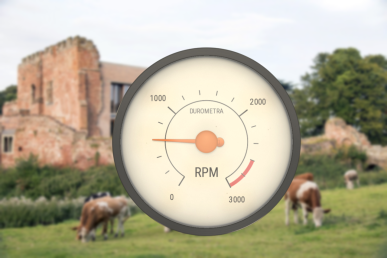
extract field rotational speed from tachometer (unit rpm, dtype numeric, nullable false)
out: 600 rpm
